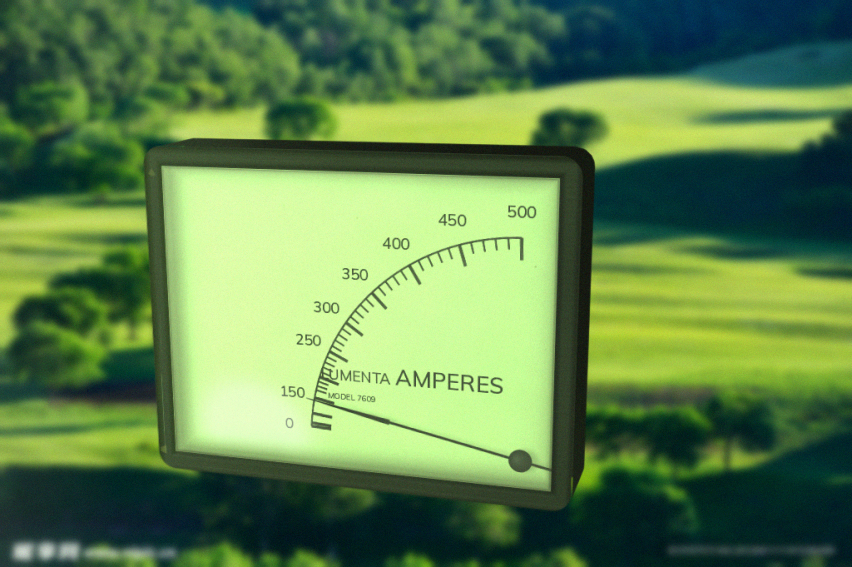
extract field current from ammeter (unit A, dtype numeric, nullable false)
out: 150 A
